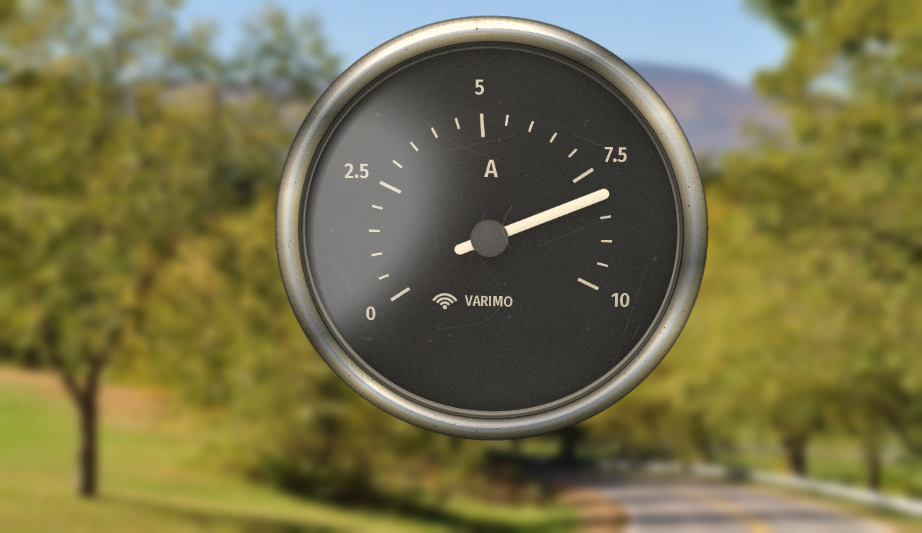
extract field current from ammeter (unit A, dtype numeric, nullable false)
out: 8 A
